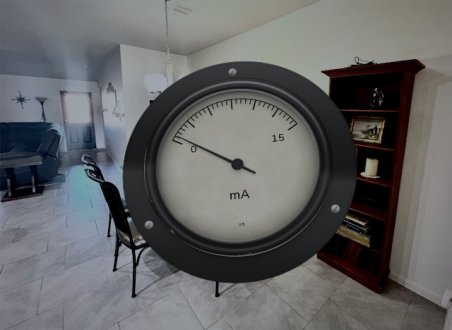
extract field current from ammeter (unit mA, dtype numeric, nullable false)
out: 0.5 mA
